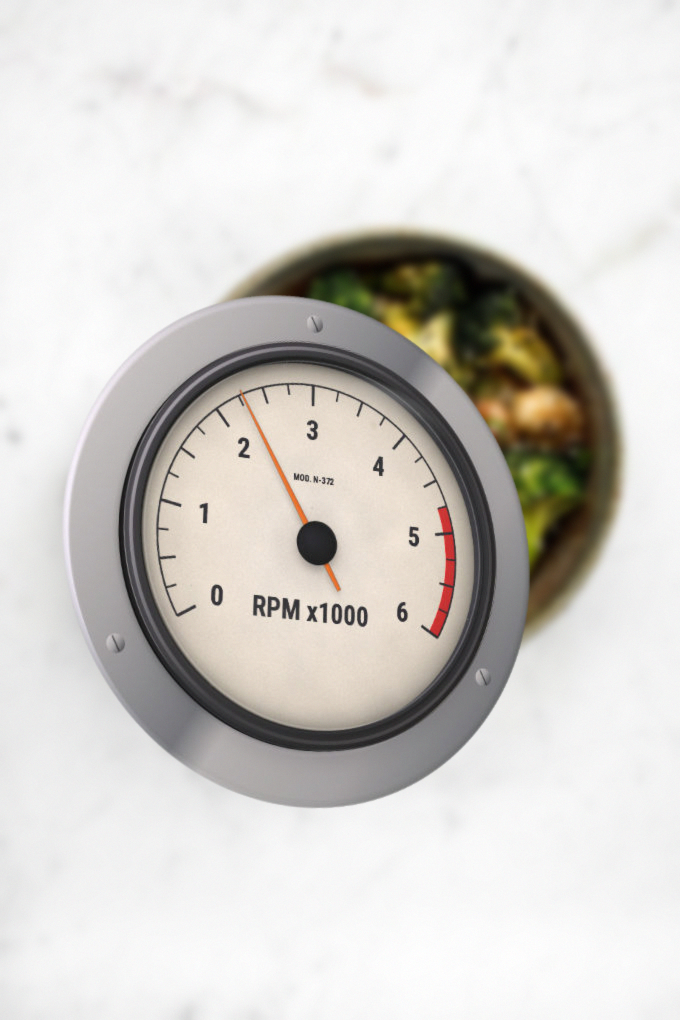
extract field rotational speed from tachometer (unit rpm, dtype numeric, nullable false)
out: 2250 rpm
